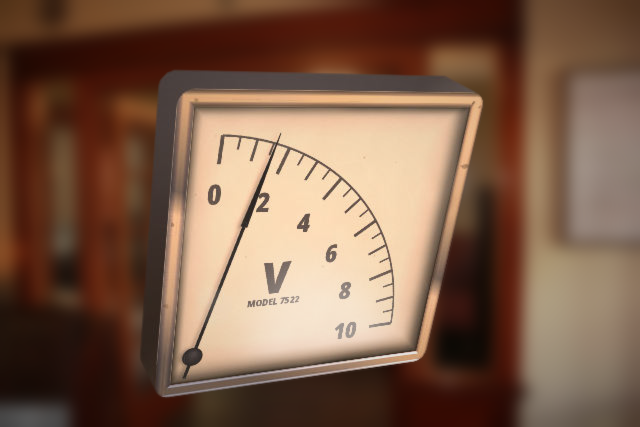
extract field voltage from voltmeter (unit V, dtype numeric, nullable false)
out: 1.5 V
